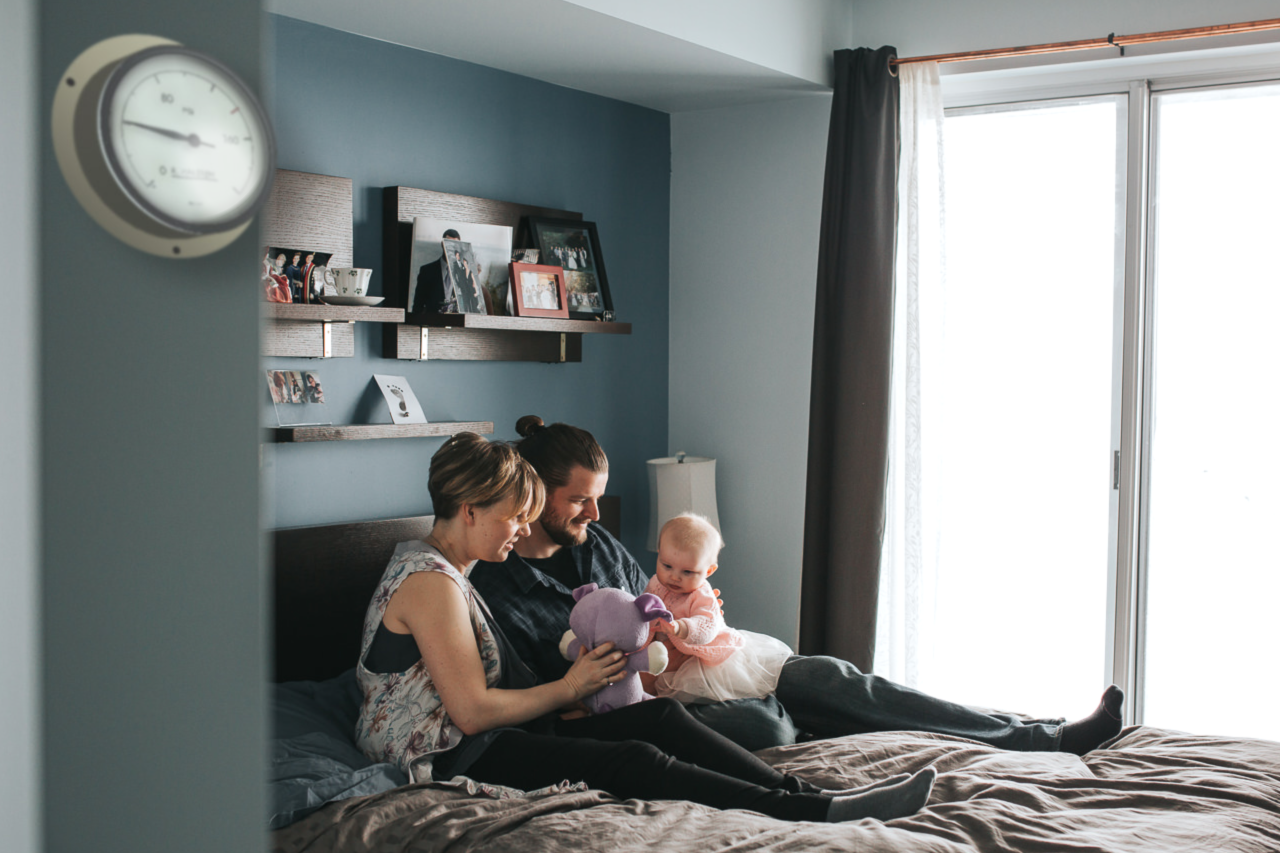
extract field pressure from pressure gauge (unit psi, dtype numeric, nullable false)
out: 40 psi
